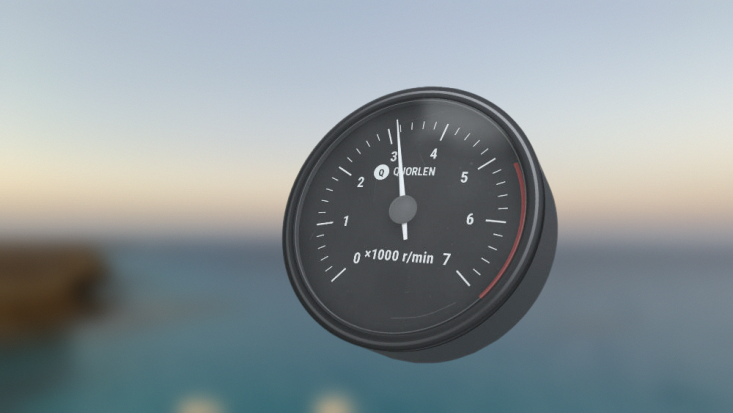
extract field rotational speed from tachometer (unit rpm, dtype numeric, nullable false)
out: 3200 rpm
